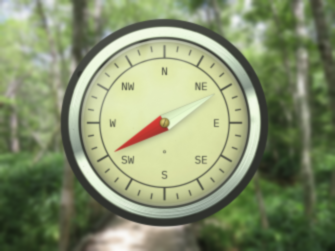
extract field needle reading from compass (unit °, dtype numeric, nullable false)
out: 240 °
